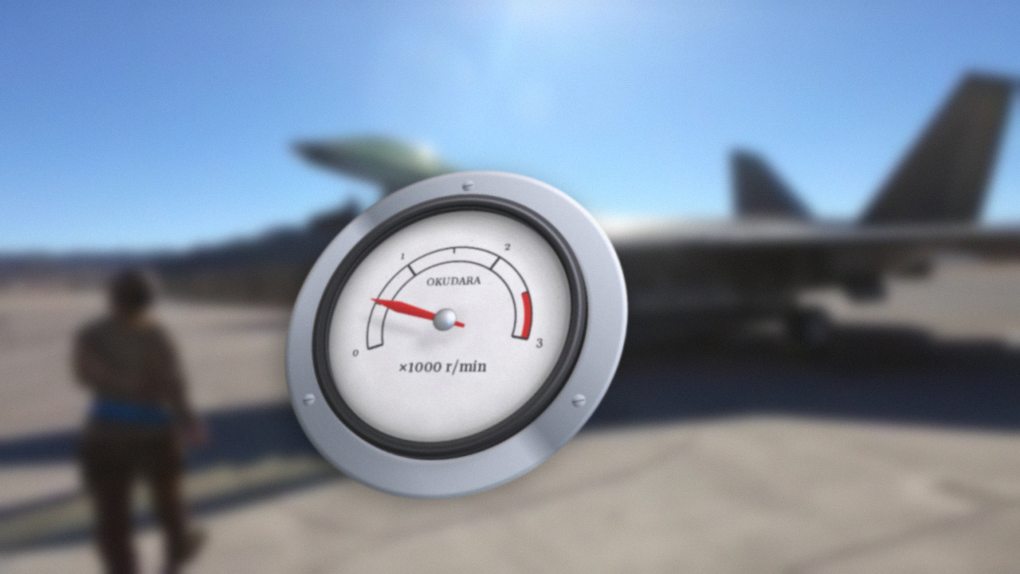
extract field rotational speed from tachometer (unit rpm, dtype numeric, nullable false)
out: 500 rpm
